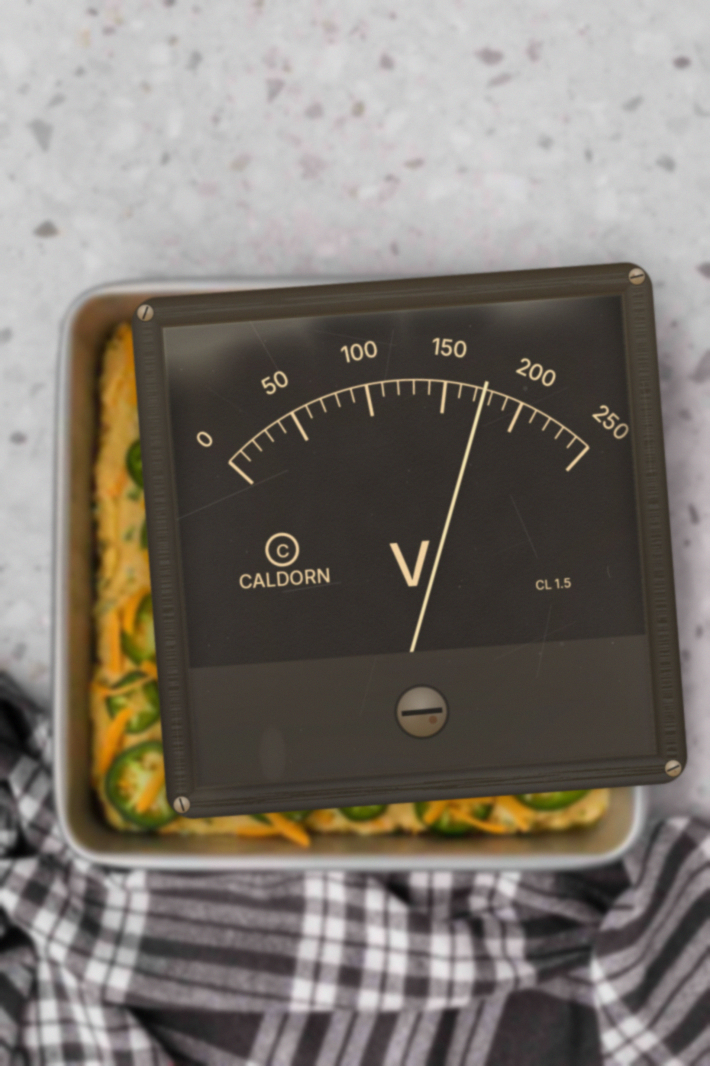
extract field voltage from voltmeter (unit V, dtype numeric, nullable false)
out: 175 V
